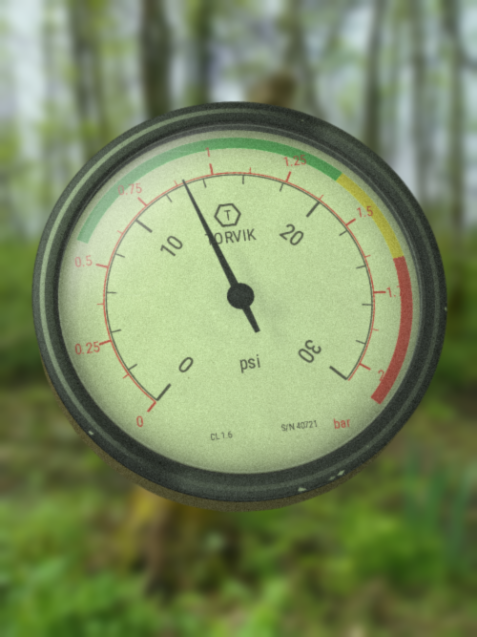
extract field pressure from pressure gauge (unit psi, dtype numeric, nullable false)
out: 13 psi
